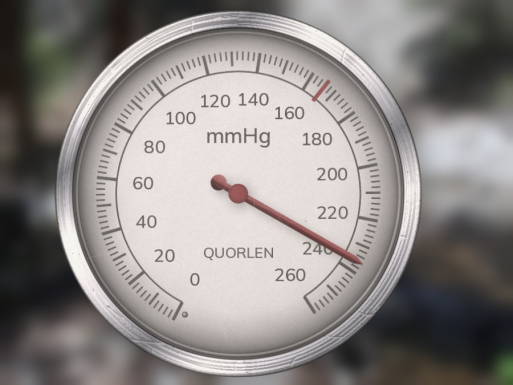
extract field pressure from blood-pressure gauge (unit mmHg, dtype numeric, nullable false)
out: 236 mmHg
